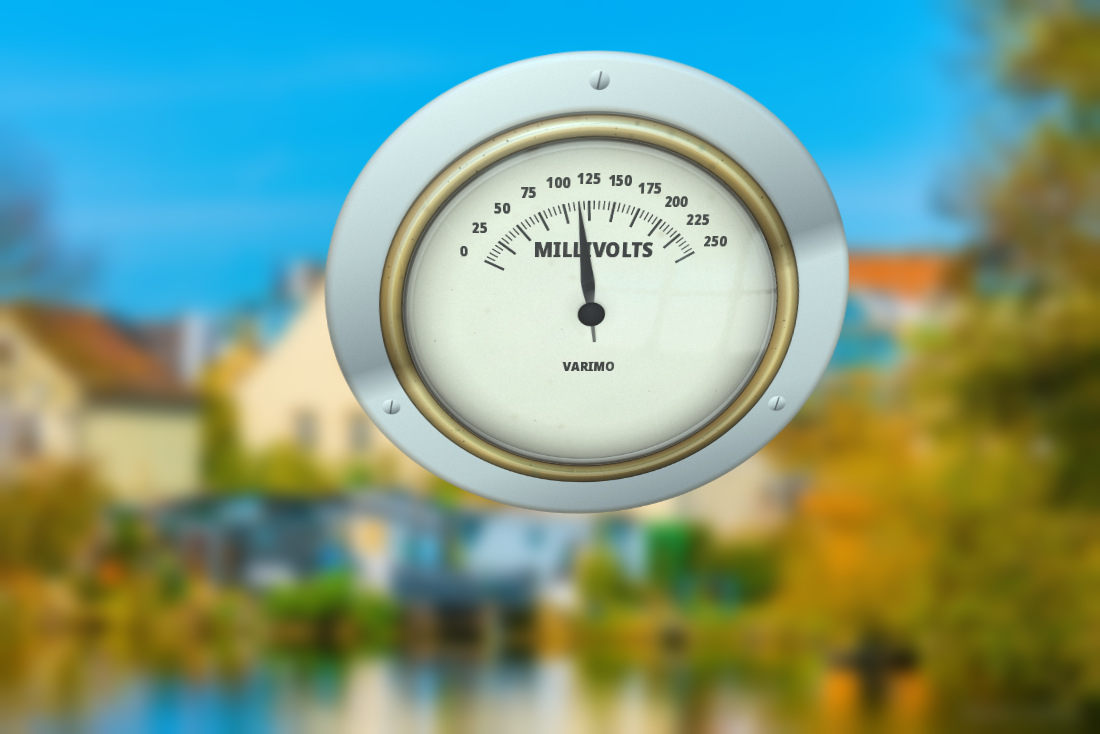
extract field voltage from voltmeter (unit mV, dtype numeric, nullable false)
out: 115 mV
